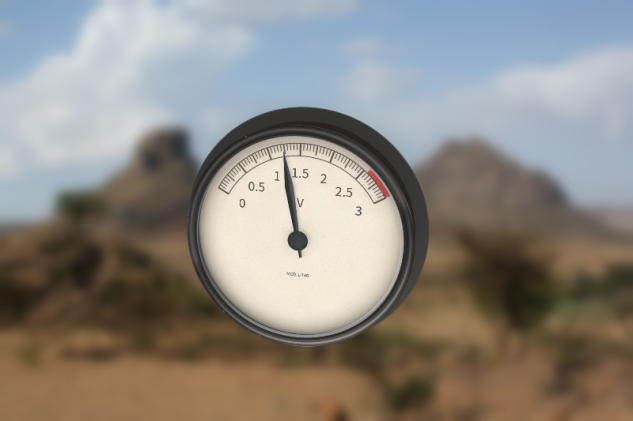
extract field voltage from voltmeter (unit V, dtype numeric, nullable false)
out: 1.25 V
